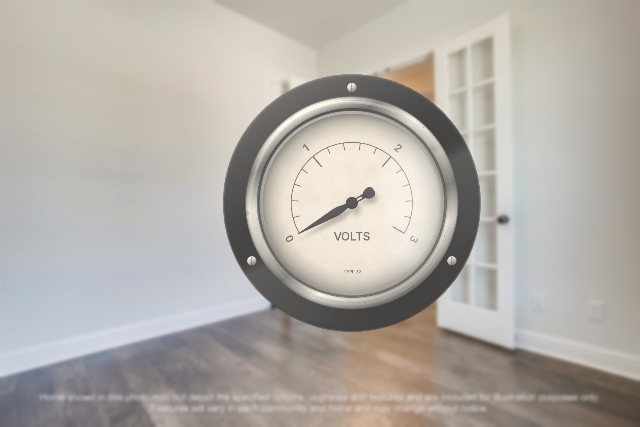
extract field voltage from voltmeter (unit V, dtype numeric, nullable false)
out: 0 V
